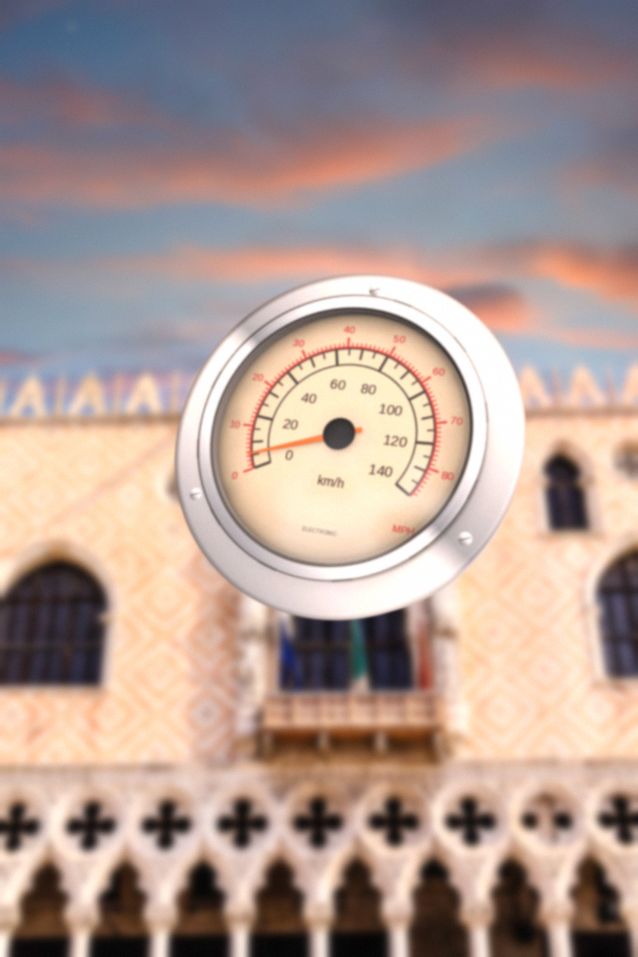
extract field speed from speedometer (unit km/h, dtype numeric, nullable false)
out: 5 km/h
